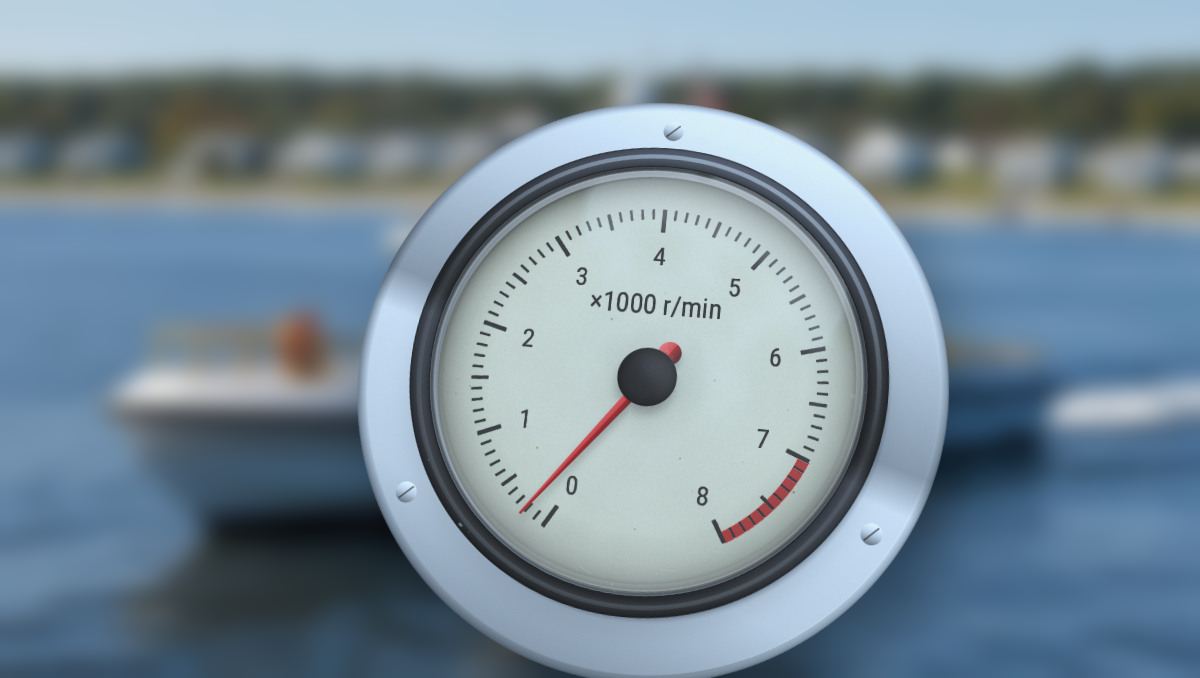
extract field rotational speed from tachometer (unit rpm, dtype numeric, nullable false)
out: 200 rpm
